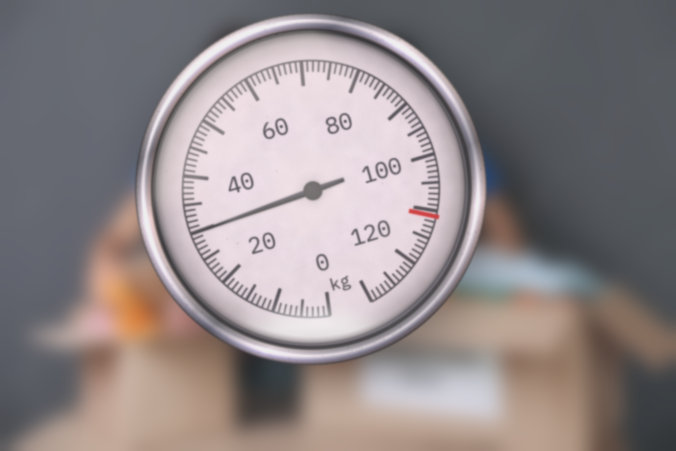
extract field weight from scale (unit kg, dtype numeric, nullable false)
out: 30 kg
